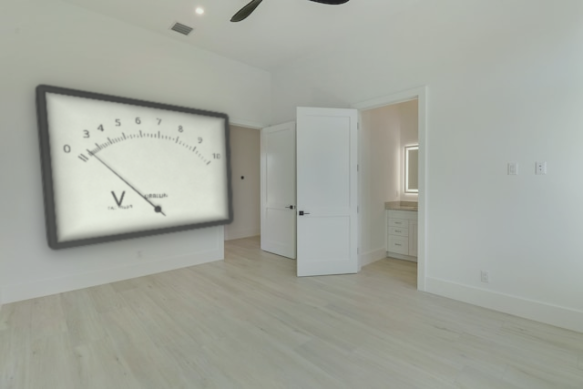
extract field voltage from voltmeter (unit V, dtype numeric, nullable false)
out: 2 V
